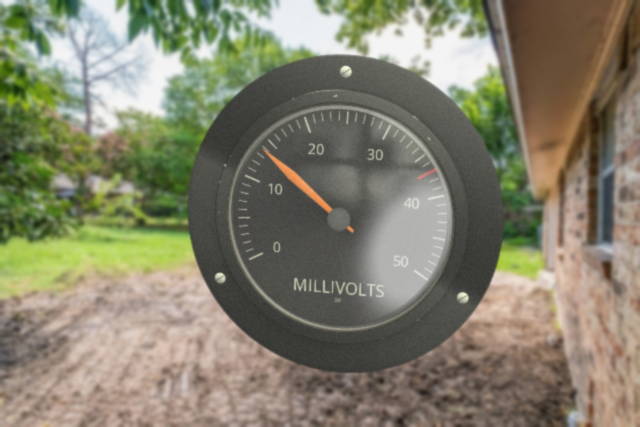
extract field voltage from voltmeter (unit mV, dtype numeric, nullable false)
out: 14 mV
